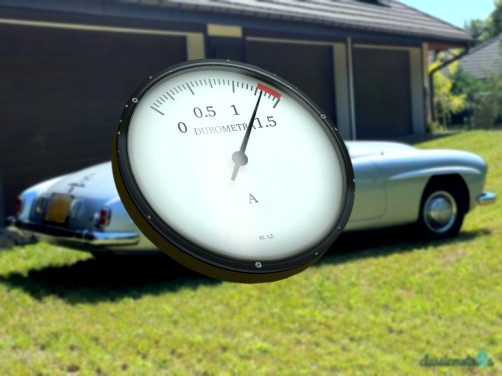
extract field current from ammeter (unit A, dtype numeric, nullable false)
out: 1.3 A
